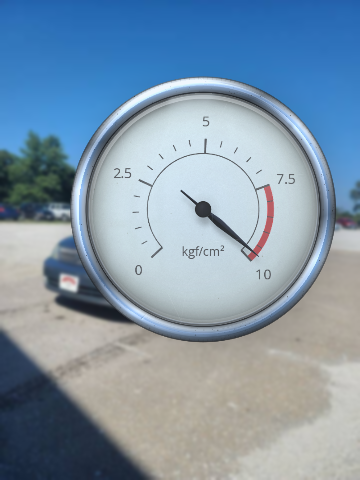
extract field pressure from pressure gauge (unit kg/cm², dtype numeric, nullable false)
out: 9.75 kg/cm²
